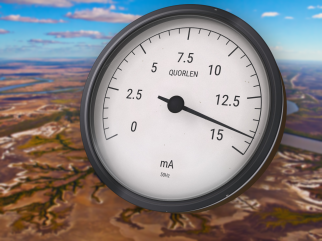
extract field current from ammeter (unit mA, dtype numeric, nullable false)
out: 14.25 mA
